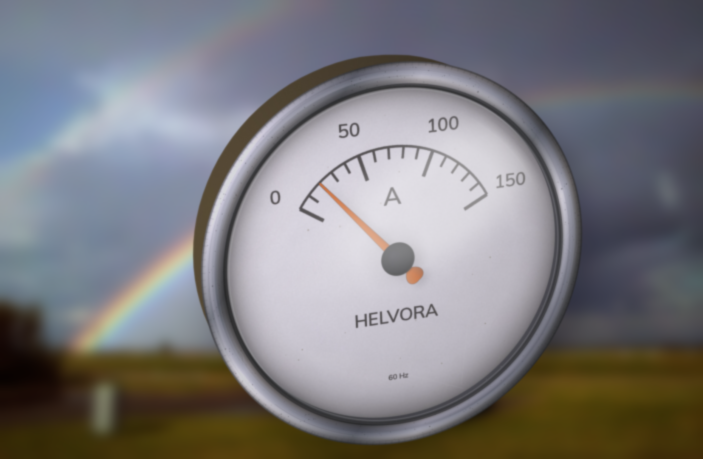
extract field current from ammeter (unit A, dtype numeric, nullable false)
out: 20 A
